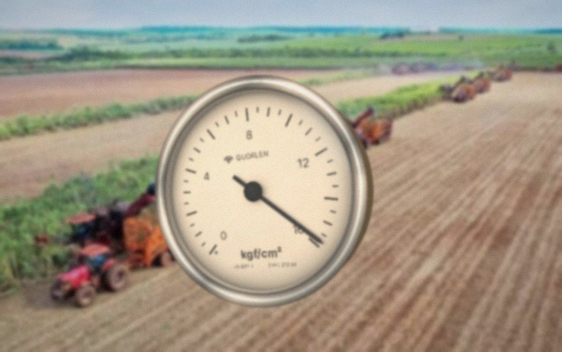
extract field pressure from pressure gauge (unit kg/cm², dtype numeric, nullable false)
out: 15.75 kg/cm²
